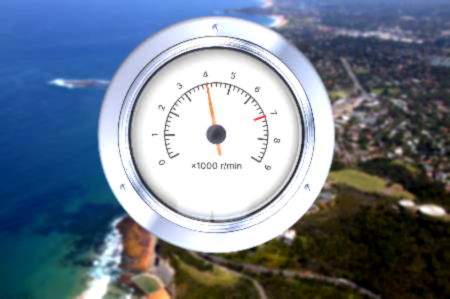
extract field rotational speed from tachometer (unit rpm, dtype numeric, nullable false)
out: 4000 rpm
